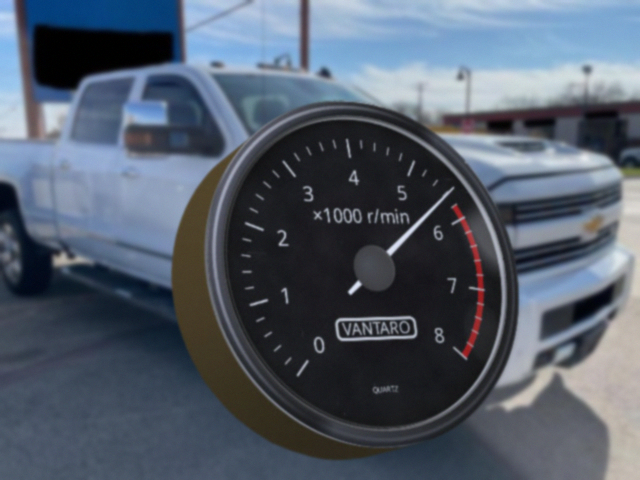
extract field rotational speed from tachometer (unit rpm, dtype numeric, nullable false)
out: 5600 rpm
